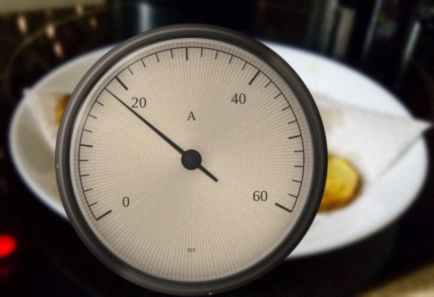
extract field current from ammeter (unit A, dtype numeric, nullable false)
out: 18 A
